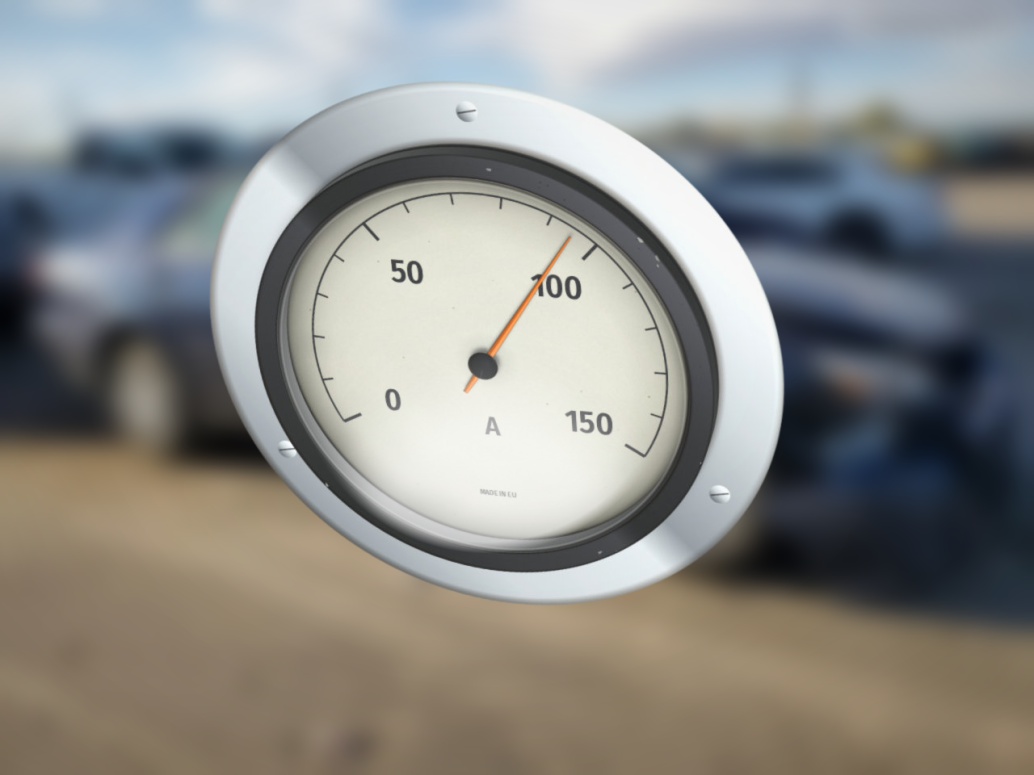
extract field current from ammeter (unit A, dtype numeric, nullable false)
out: 95 A
